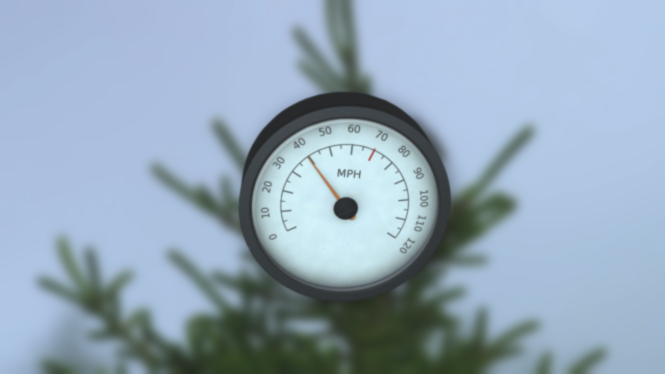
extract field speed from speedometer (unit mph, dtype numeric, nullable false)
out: 40 mph
